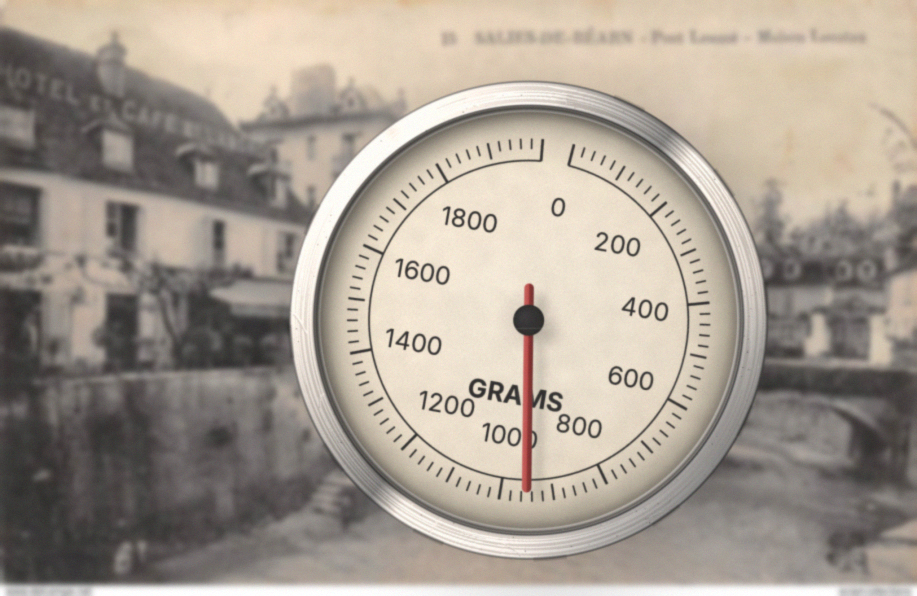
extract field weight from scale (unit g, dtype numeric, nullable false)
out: 950 g
